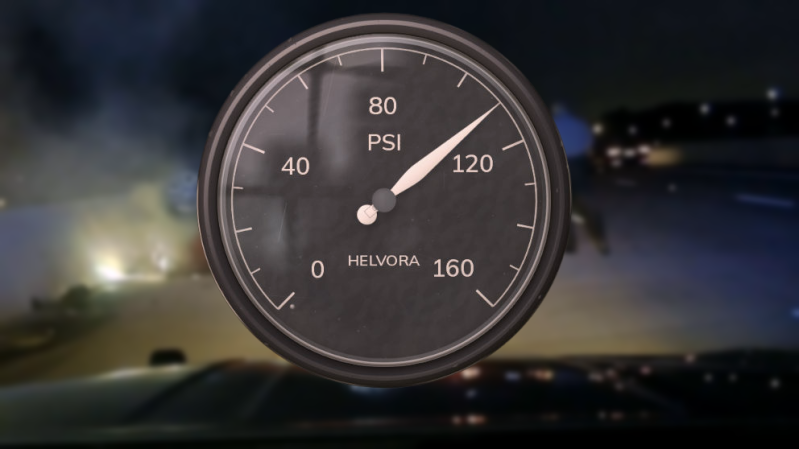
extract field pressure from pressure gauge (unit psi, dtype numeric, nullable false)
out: 110 psi
